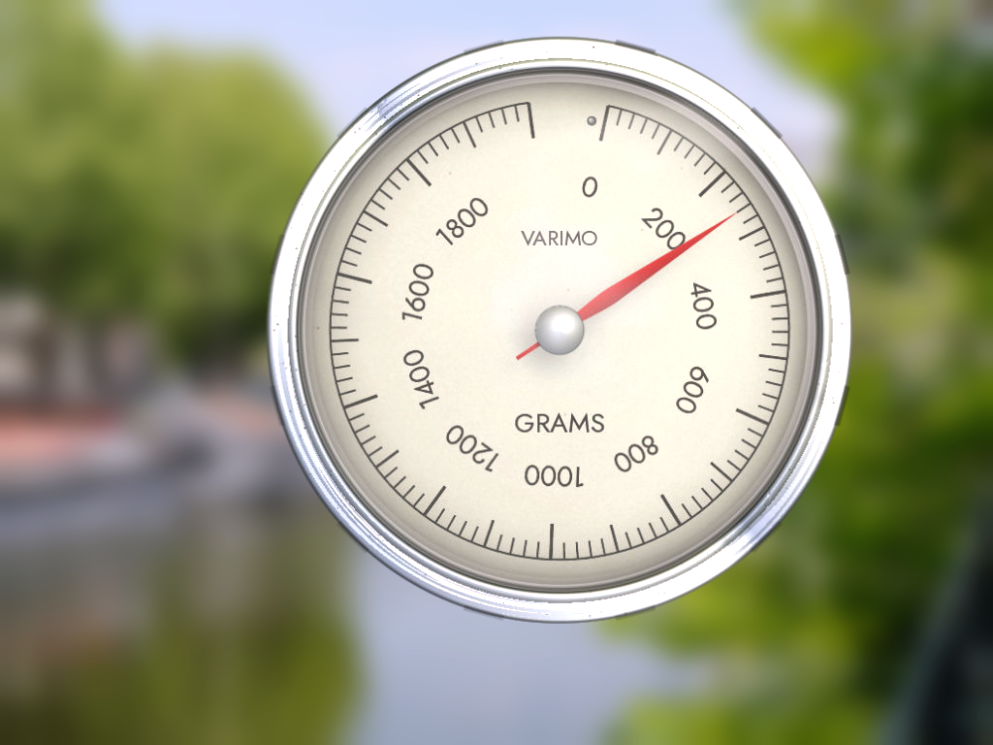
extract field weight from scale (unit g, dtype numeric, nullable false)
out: 260 g
